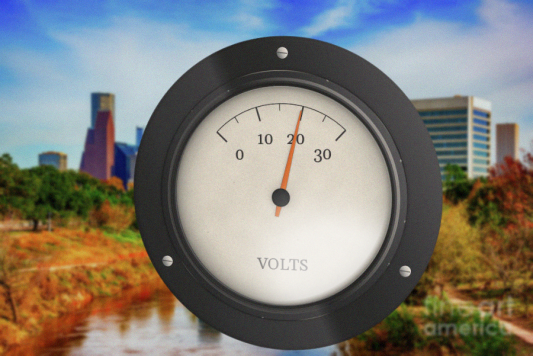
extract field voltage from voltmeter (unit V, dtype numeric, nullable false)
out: 20 V
